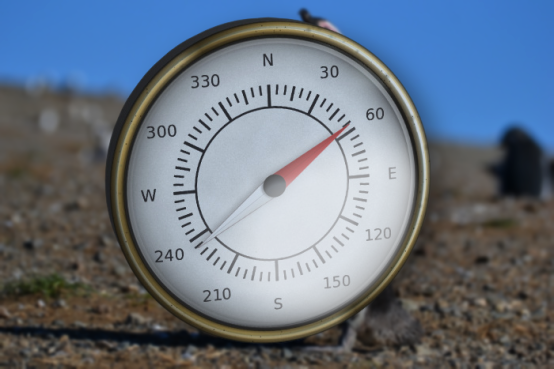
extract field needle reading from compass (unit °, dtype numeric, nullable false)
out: 55 °
